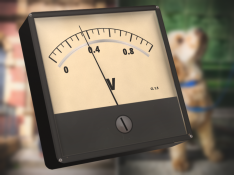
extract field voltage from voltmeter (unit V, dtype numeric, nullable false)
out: 0.35 V
